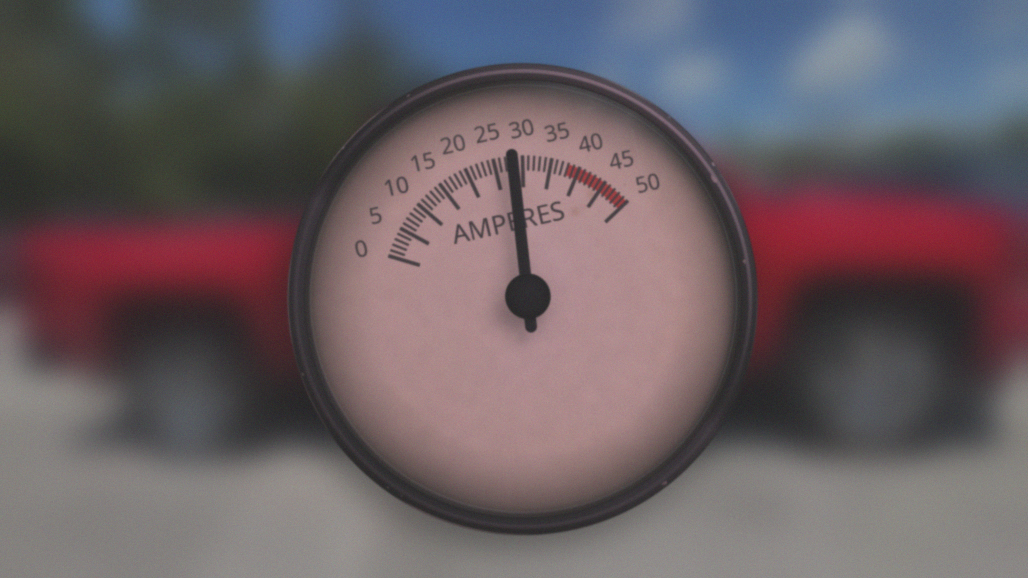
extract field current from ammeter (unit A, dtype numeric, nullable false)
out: 28 A
